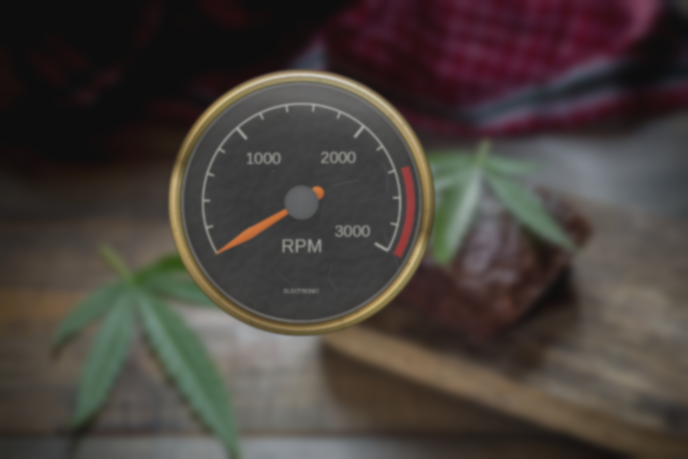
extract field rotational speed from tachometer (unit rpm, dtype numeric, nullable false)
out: 0 rpm
